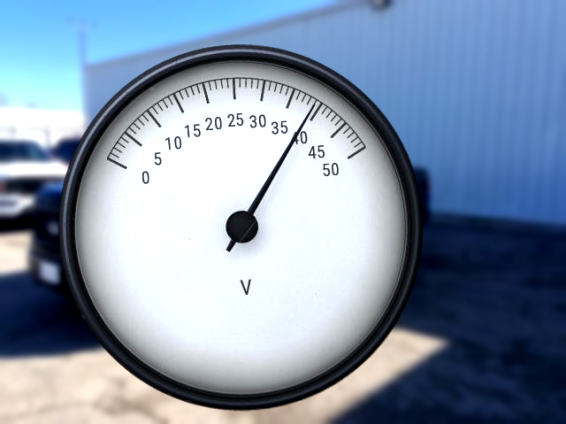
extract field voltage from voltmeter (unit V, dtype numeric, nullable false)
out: 39 V
